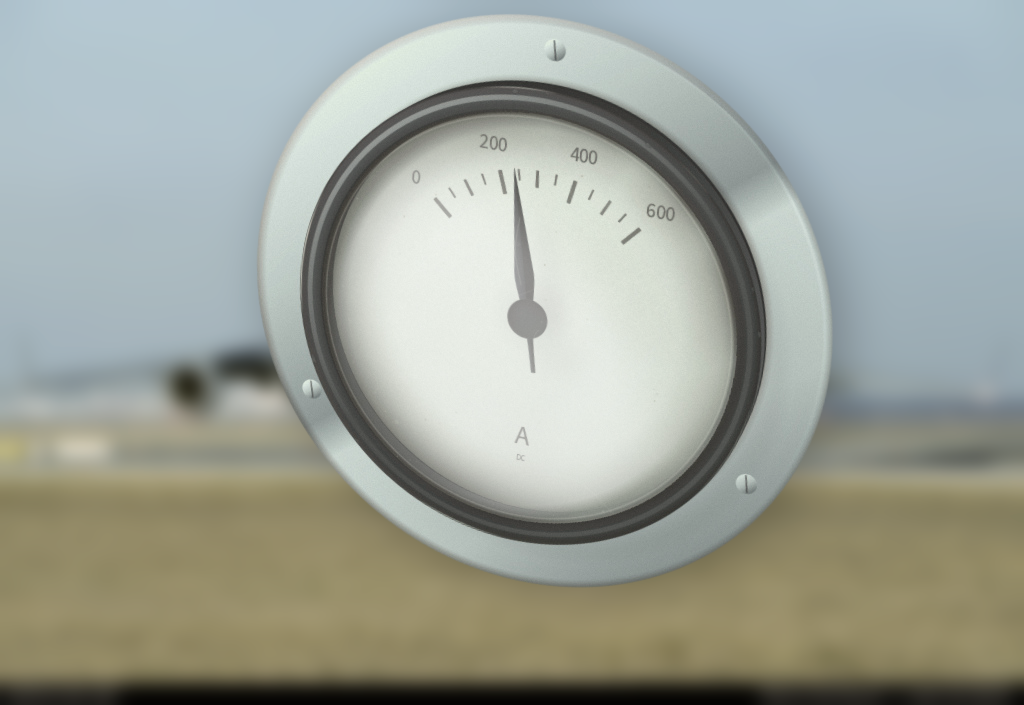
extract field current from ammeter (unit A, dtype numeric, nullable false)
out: 250 A
